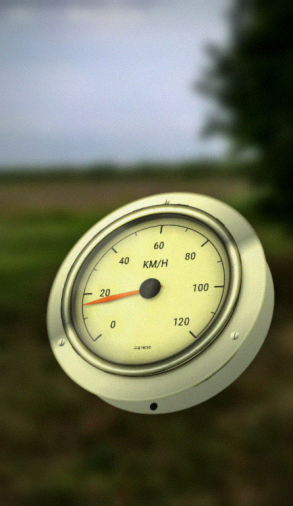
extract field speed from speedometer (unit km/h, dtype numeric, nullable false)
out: 15 km/h
